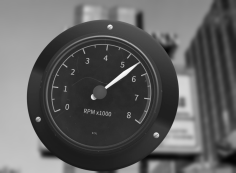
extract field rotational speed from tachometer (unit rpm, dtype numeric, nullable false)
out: 5500 rpm
